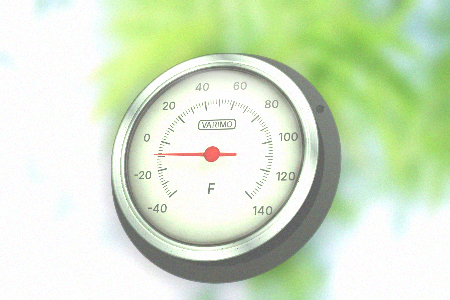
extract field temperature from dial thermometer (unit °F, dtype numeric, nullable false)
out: -10 °F
